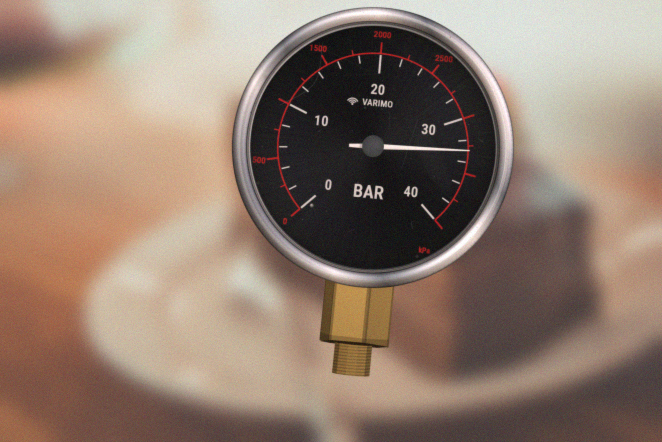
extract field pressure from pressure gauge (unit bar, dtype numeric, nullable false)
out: 33 bar
